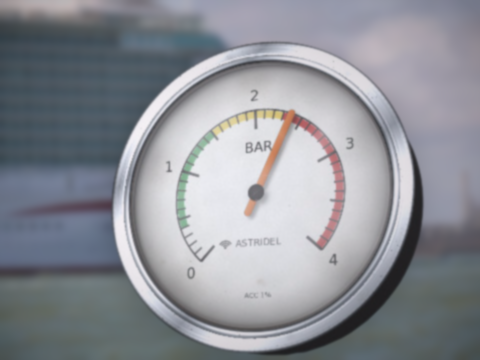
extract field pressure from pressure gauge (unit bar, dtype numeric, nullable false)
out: 2.4 bar
